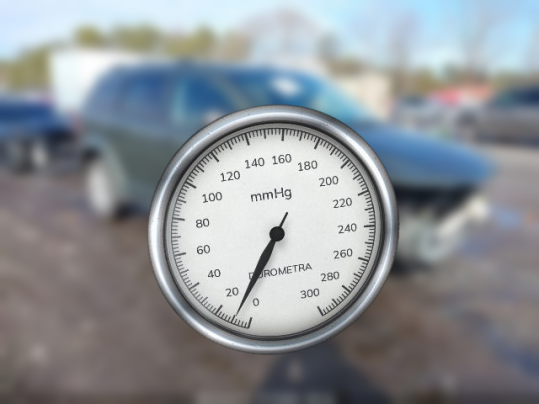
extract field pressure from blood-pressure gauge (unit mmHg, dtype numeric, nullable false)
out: 10 mmHg
